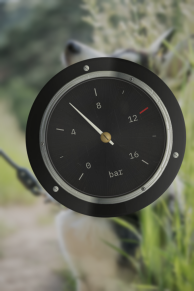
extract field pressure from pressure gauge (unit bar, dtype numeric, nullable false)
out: 6 bar
